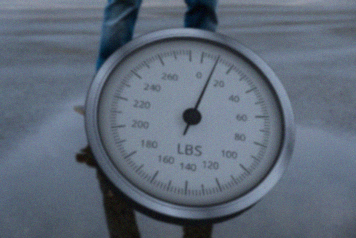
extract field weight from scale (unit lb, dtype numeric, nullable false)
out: 10 lb
